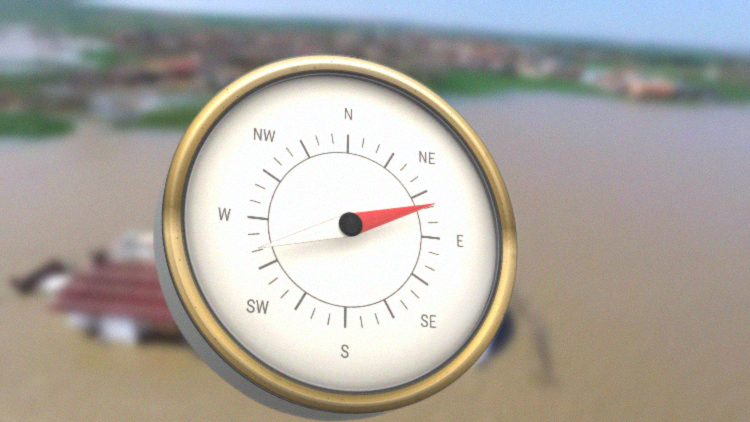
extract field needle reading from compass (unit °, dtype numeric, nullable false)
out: 70 °
